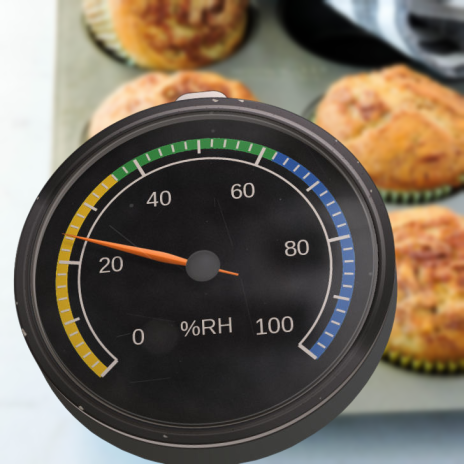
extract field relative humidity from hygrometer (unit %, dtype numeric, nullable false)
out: 24 %
